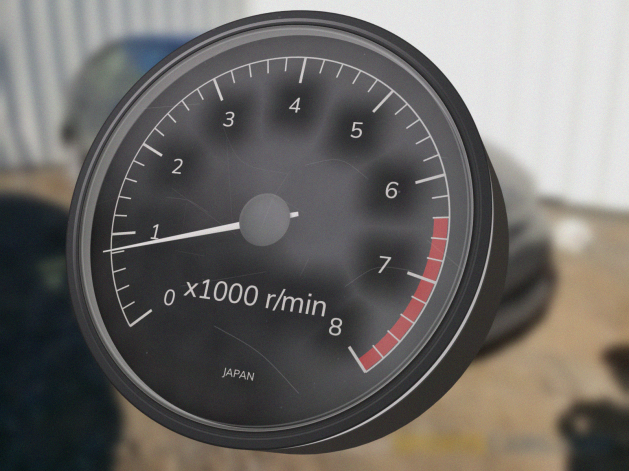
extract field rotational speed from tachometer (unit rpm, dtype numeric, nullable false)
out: 800 rpm
